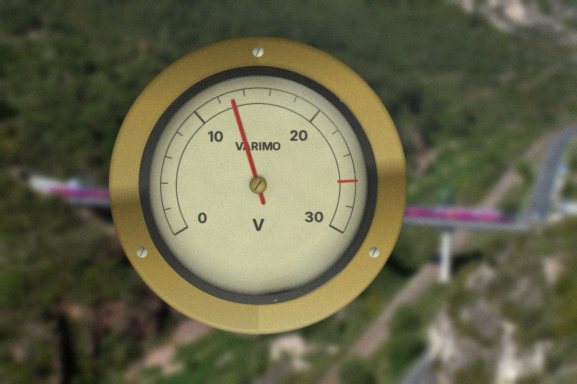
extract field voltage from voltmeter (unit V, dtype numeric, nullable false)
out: 13 V
